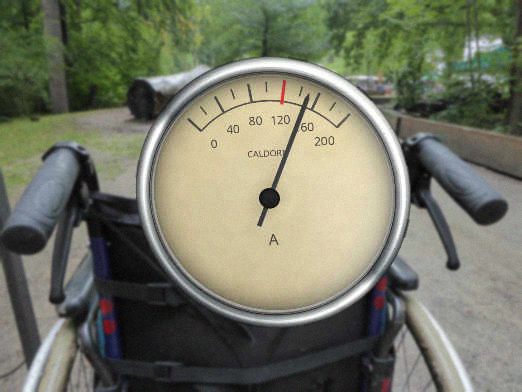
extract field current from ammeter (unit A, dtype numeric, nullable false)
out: 150 A
